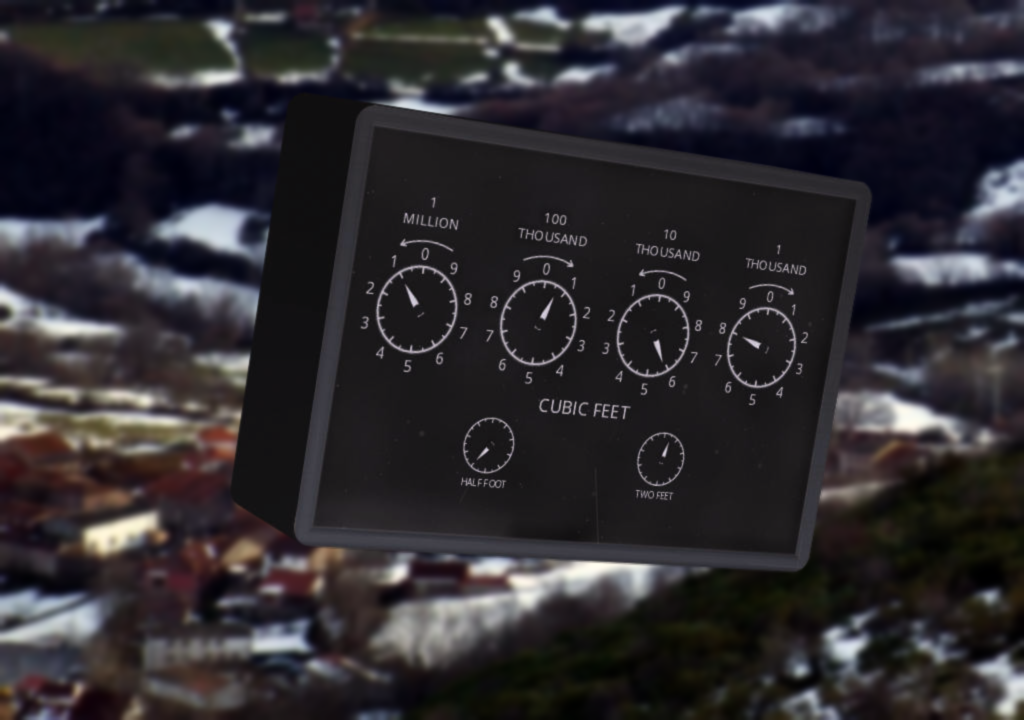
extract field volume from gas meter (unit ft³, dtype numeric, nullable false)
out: 105800 ft³
